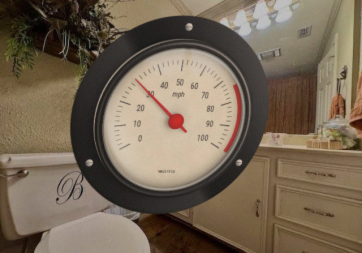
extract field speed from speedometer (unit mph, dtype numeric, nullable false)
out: 30 mph
